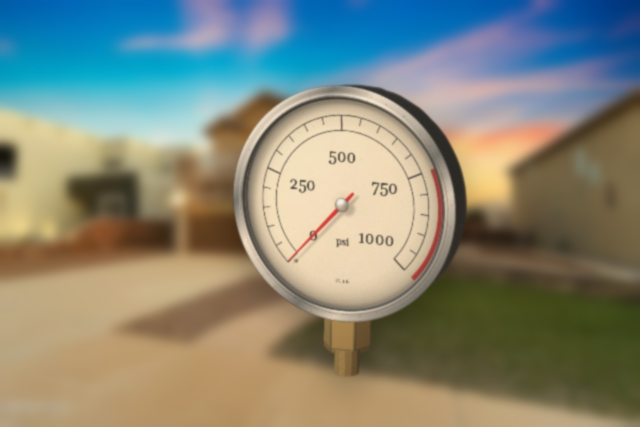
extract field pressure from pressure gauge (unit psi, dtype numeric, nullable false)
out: 0 psi
